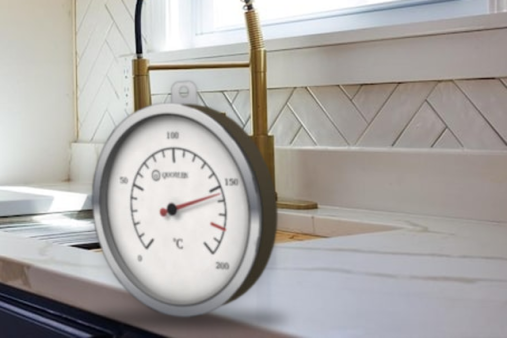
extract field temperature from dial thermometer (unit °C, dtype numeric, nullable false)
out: 155 °C
